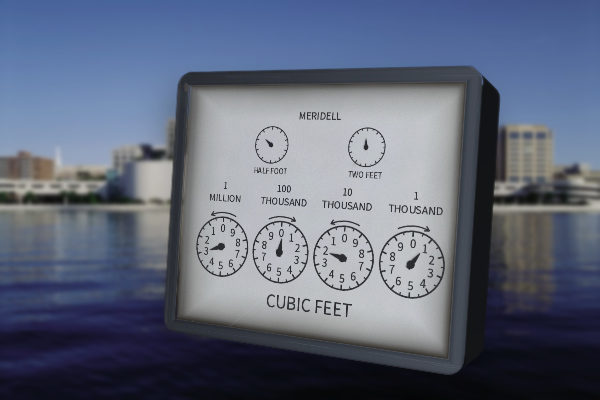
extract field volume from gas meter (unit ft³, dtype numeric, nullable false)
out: 302100 ft³
